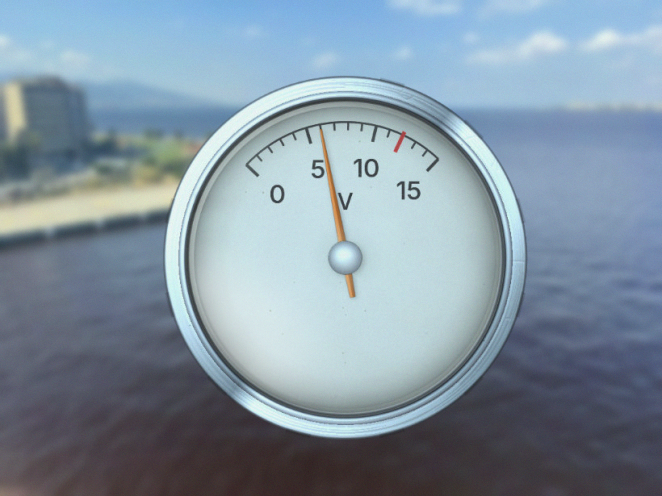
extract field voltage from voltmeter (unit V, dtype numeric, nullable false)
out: 6 V
